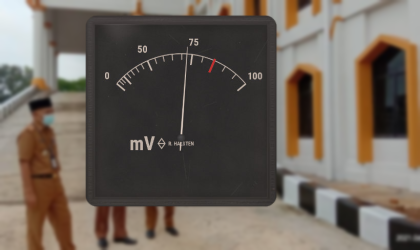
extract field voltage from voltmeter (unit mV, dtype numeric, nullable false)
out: 72.5 mV
